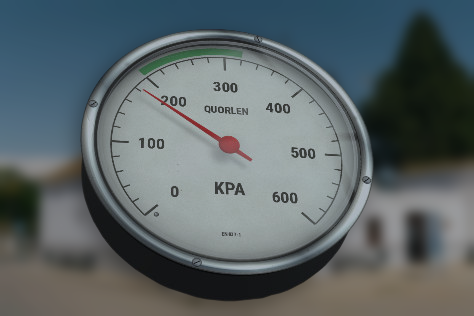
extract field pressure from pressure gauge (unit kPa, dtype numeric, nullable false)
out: 180 kPa
